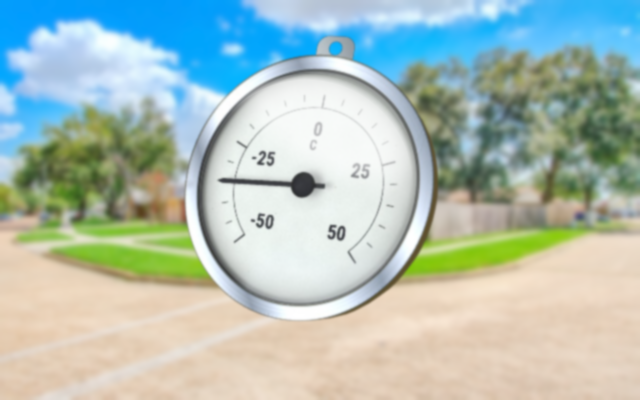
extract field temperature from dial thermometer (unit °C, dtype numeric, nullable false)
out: -35 °C
